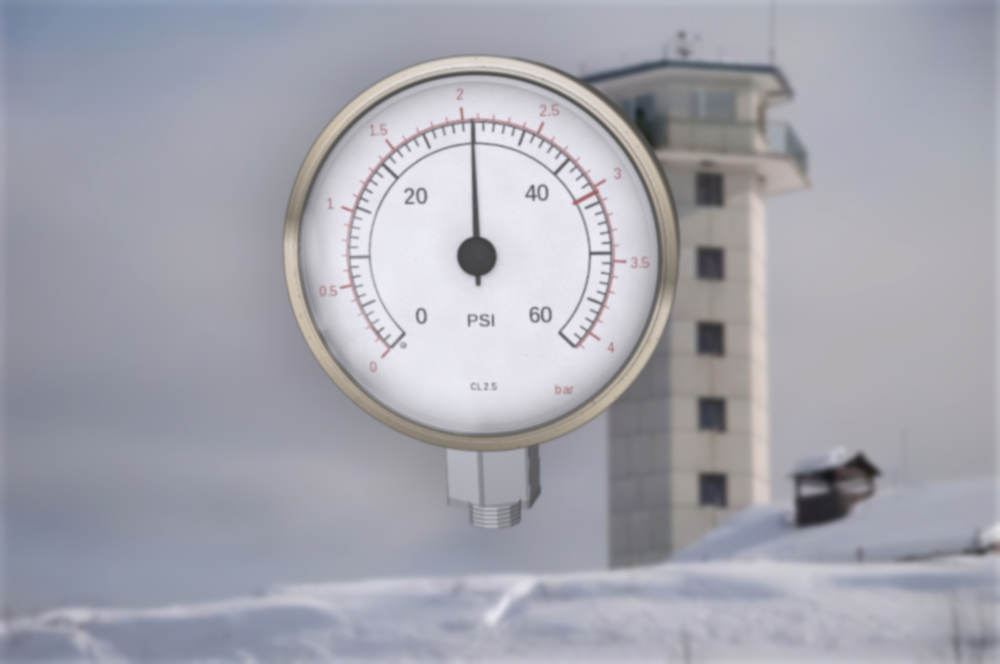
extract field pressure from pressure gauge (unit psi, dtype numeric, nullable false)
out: 30 psi
